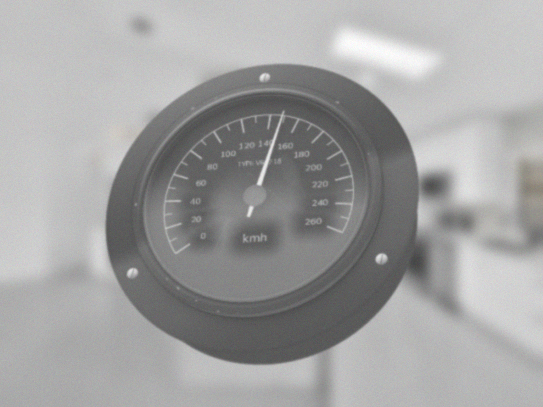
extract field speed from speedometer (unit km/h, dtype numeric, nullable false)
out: 150 km/h
